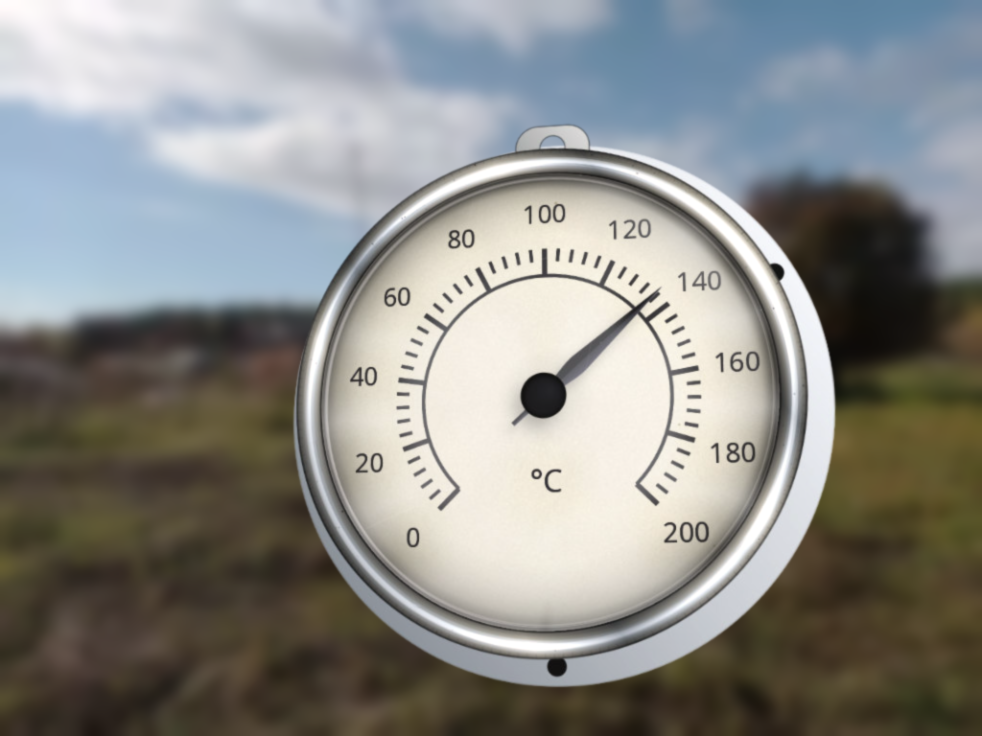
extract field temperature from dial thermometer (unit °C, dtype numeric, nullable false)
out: 136 °C
